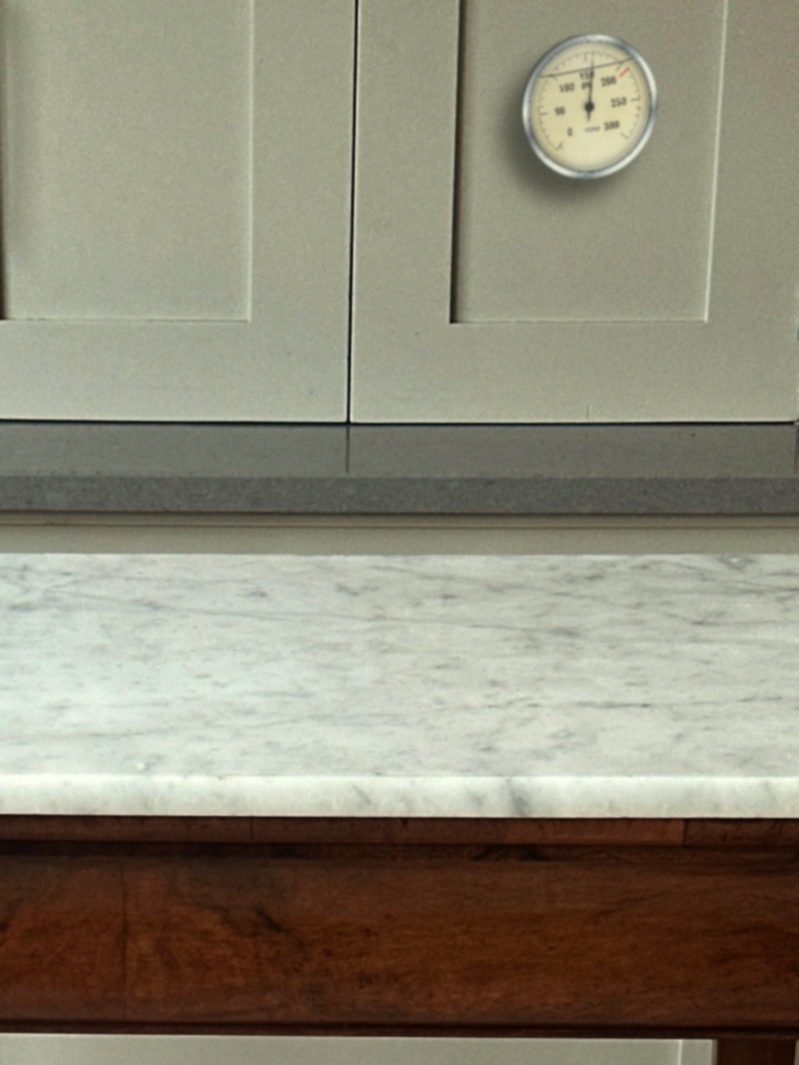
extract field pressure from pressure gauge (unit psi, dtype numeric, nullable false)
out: 160 psi
